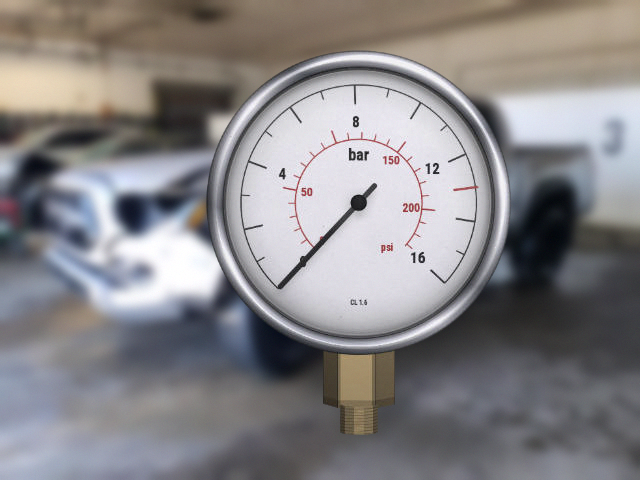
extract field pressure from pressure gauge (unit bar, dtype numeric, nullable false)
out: 0 bar
